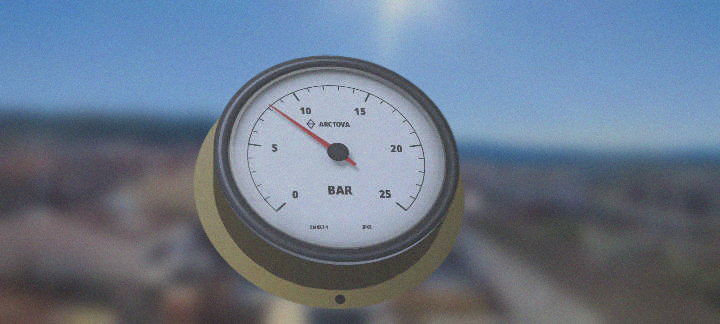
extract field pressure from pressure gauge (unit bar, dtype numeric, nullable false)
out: 8 bar
